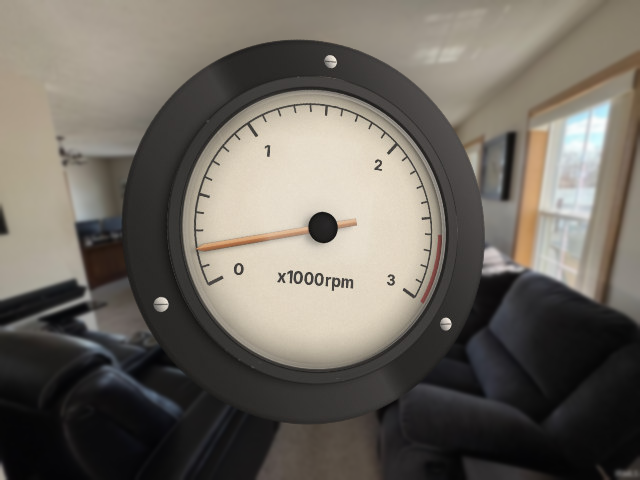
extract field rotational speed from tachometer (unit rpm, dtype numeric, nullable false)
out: 200 rpm
